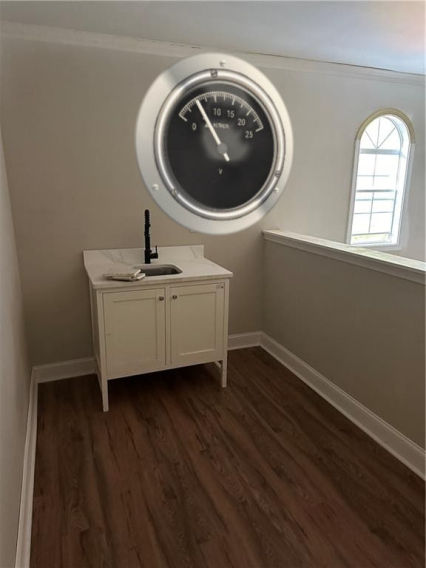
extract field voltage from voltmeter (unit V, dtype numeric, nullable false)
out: 5 V
